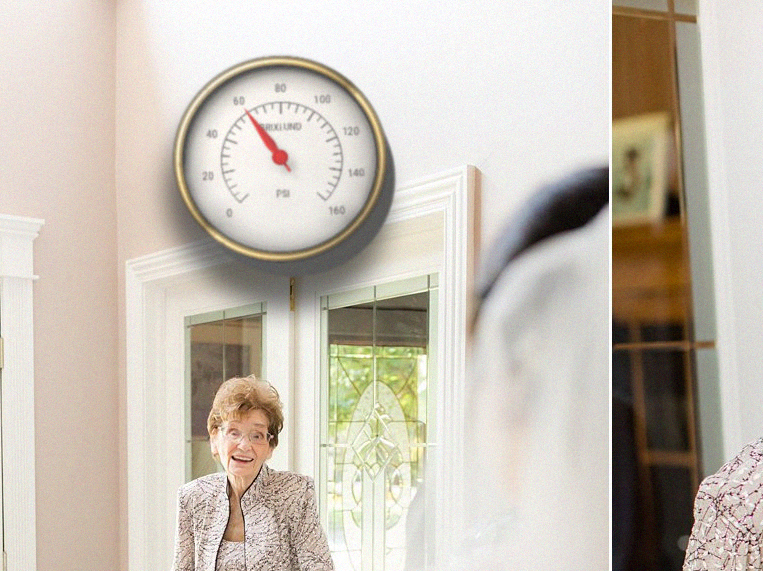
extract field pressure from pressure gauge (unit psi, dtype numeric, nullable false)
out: 60 psi
